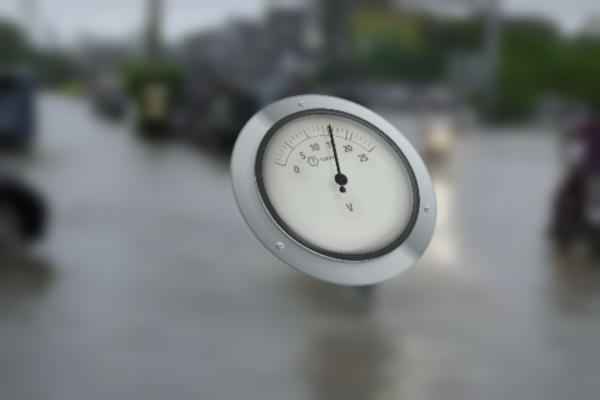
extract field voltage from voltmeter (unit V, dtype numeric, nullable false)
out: 15 V
